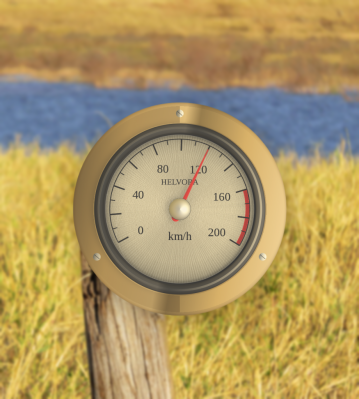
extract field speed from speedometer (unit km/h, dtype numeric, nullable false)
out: 120 km/h
